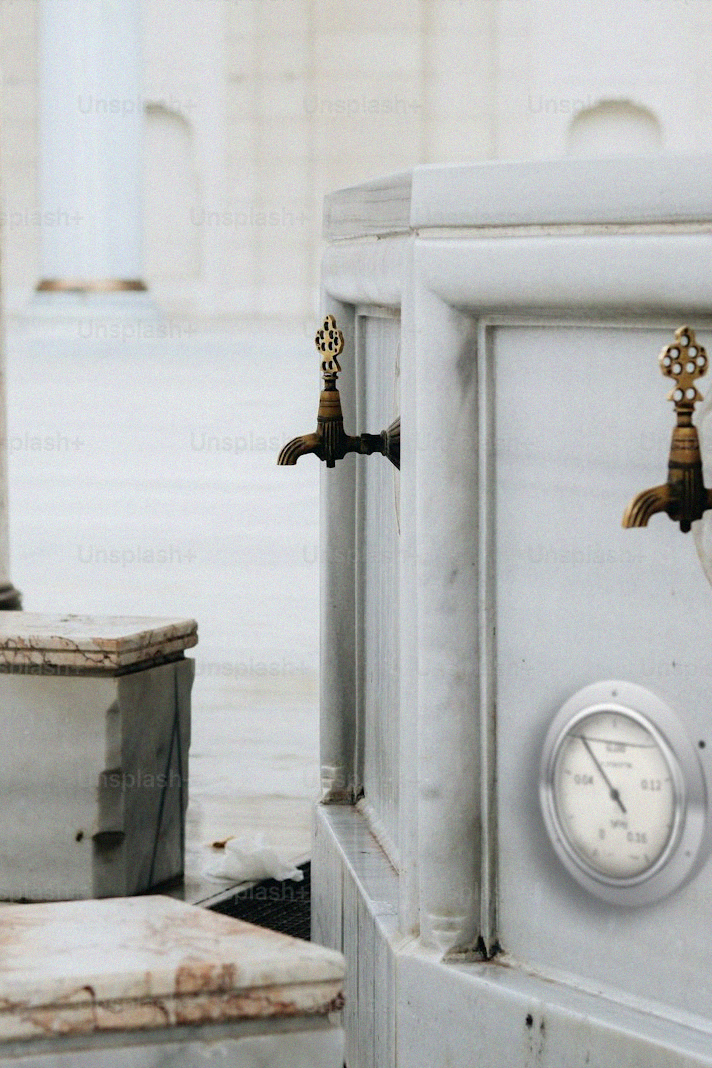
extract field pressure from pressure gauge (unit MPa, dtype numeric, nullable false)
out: 0.06 MPa
